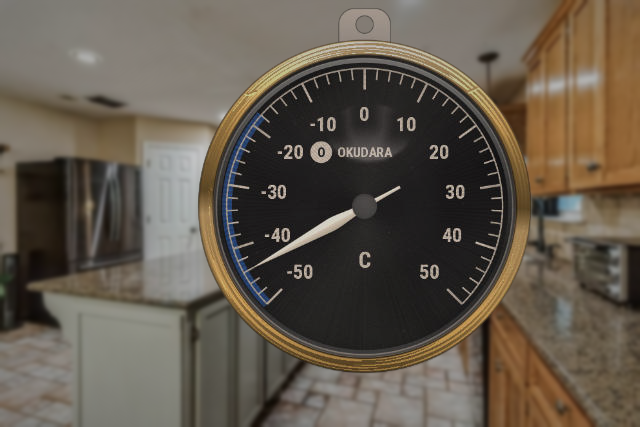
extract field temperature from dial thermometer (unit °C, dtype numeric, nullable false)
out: -44 °C
